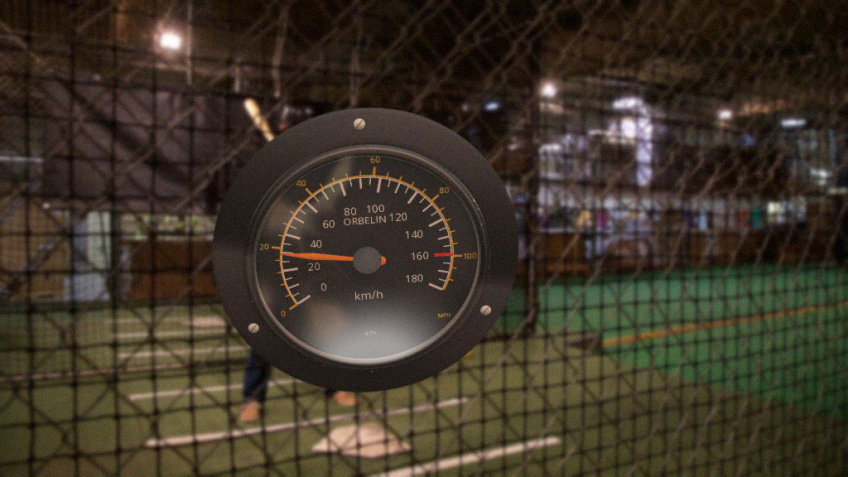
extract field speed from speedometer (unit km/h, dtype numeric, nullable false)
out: 30 km/h
